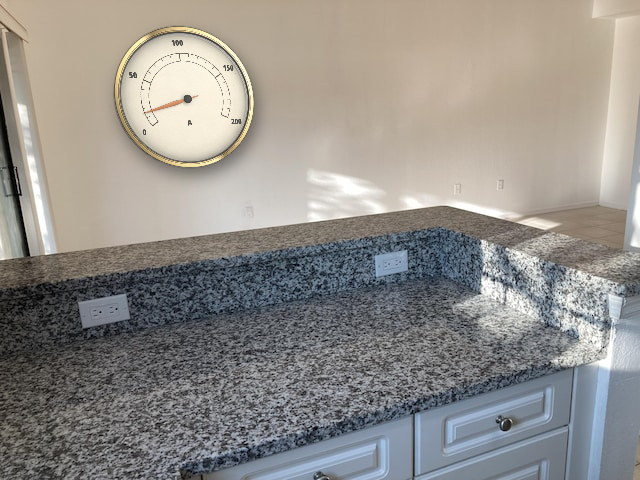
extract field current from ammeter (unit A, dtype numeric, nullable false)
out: 15 A
